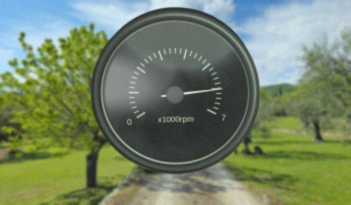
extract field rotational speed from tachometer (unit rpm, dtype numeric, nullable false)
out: 6000 rpm
